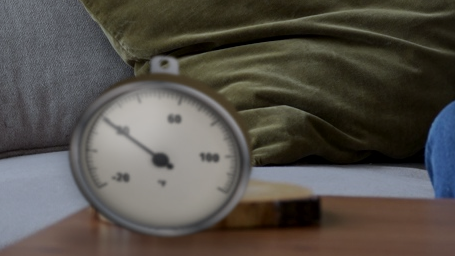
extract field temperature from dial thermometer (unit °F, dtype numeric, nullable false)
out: 20 °F
